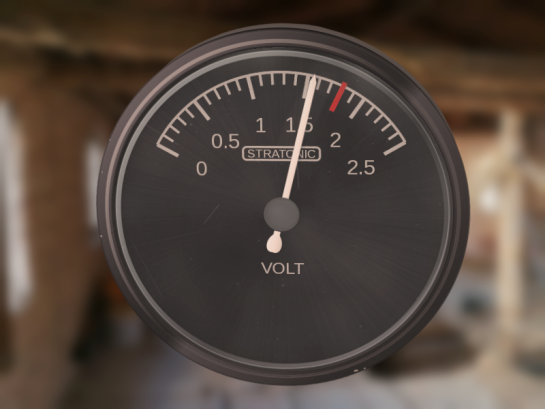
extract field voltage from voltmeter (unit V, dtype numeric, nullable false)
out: 1.55 V
